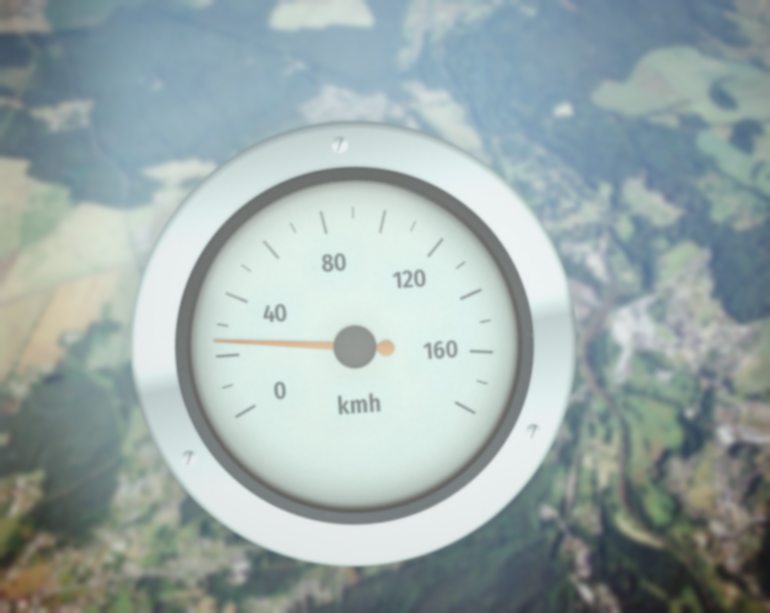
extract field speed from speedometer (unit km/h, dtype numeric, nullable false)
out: 25 km/h
